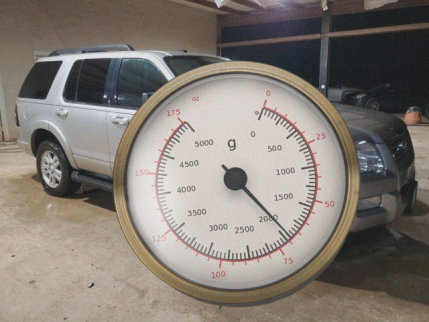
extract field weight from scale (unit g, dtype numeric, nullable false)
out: 1950 g
